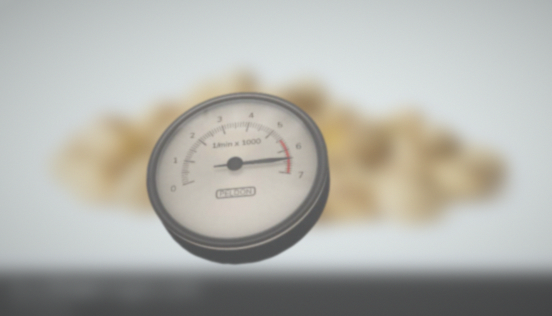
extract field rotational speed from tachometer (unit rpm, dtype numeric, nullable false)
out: 6500 rpm
